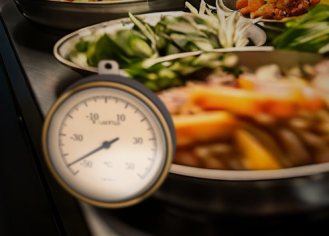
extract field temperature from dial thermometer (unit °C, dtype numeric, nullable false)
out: -45 °C
